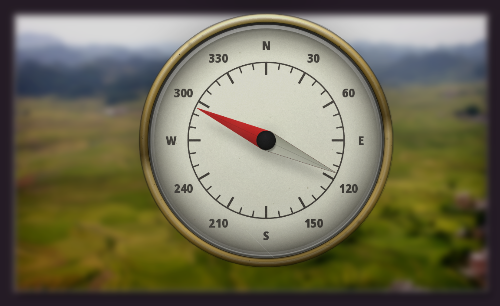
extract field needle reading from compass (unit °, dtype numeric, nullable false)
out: 295 °
